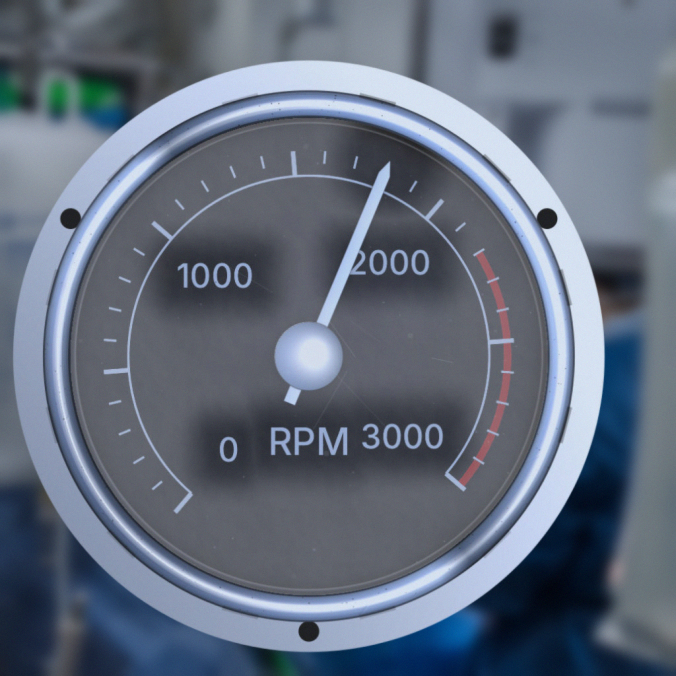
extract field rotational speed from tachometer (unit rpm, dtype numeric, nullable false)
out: 1800 rpm
